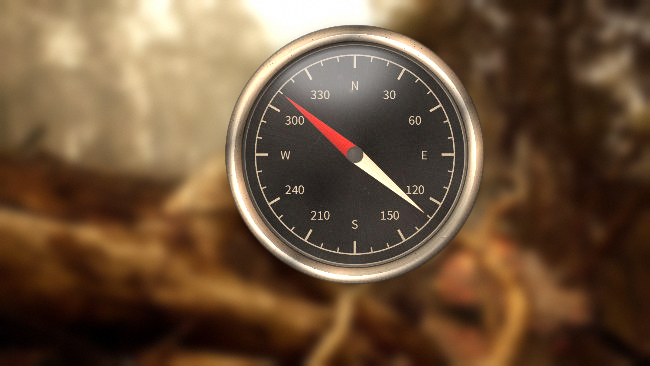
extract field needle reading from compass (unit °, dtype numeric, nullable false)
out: 310 °
